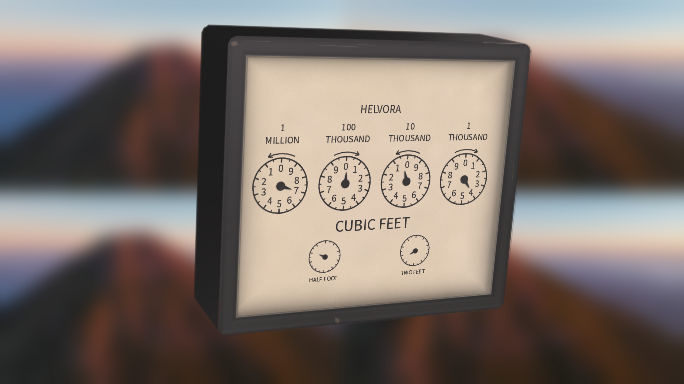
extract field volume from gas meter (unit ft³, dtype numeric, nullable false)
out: 700400 ft³
